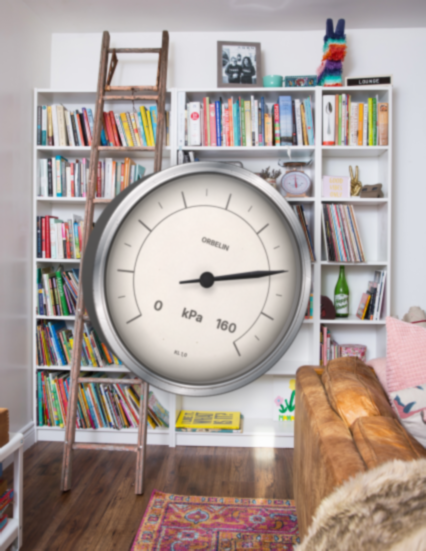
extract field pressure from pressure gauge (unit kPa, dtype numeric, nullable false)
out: 120 kPa
